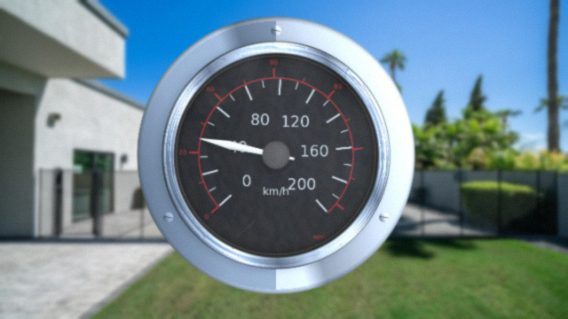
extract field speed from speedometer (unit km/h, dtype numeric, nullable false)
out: 40 km/h
